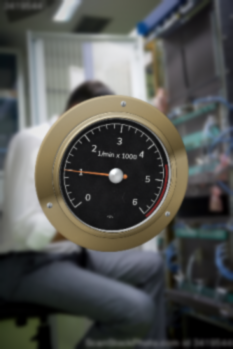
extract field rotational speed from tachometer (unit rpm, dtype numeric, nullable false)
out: 1000 rpm
